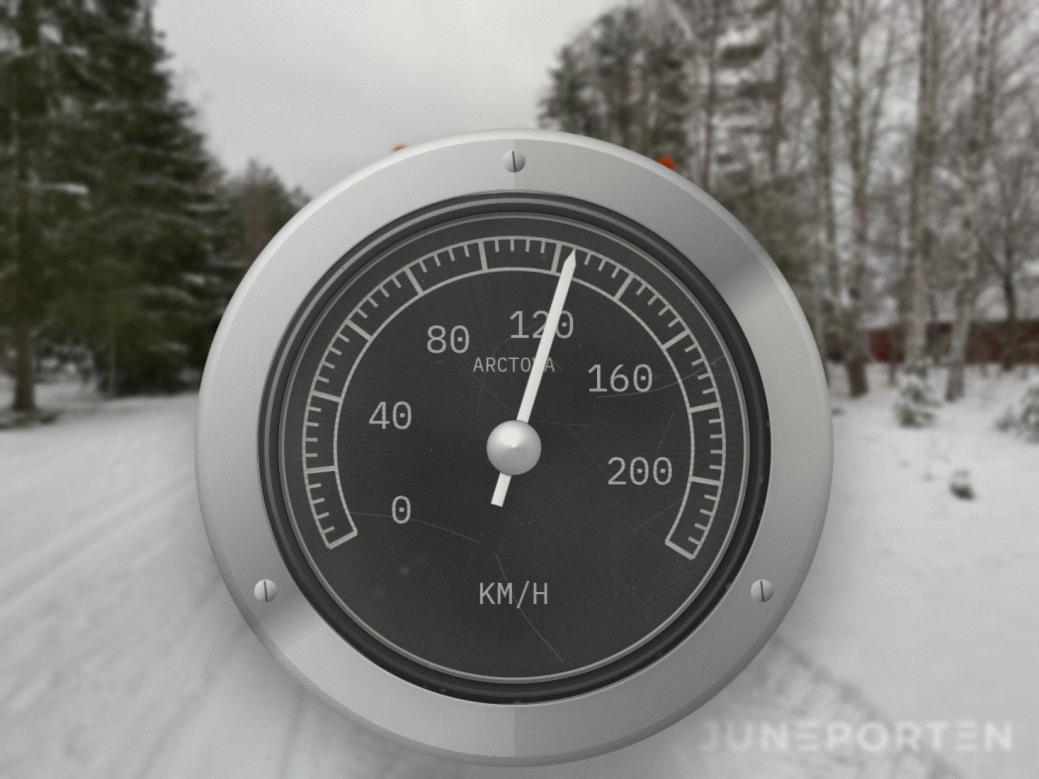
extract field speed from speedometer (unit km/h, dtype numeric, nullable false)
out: 124 km/h
